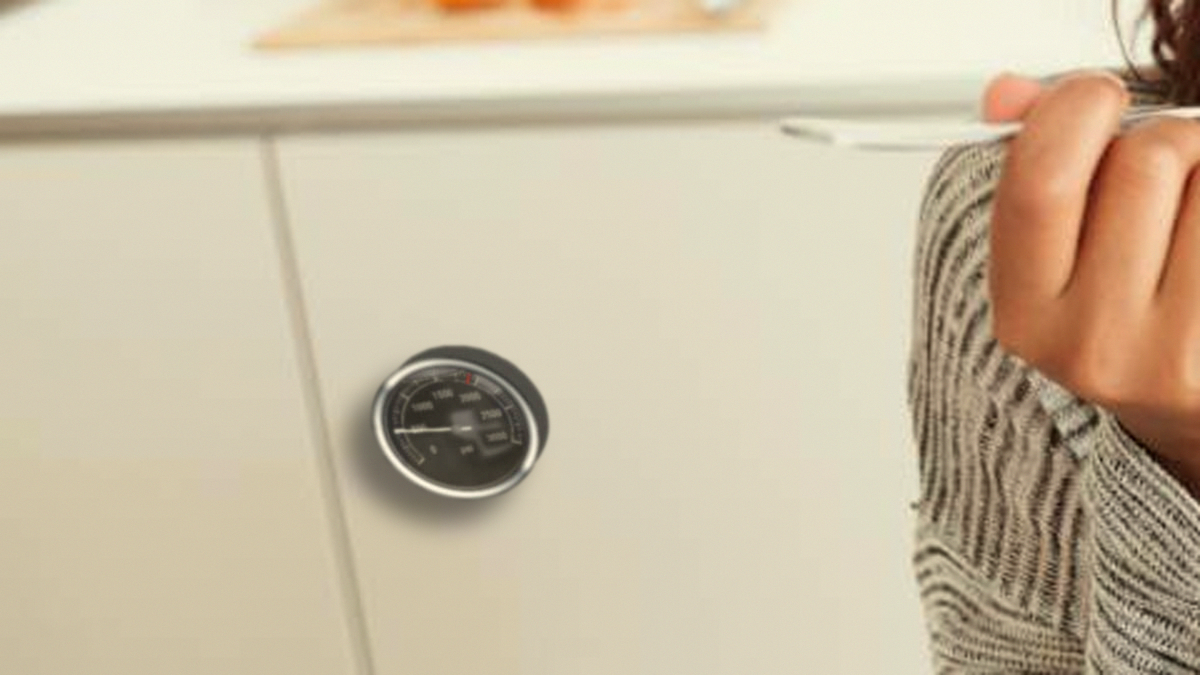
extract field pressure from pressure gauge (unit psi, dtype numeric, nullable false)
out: 500 psi
